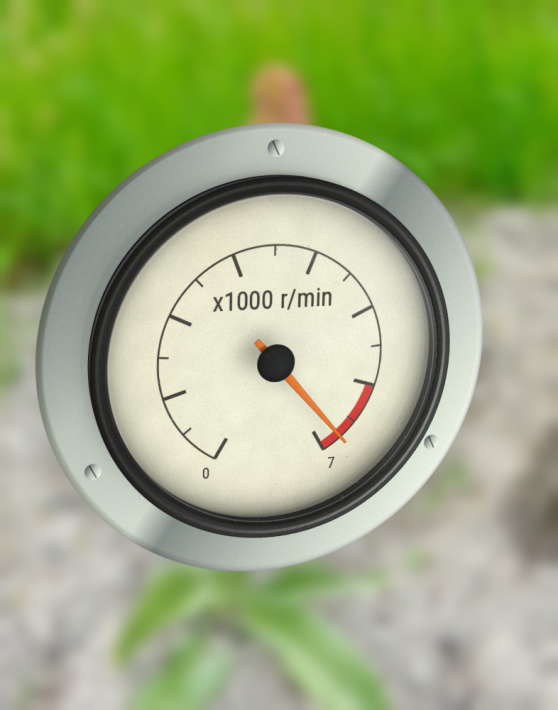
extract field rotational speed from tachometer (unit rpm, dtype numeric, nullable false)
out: 6750 rpm
